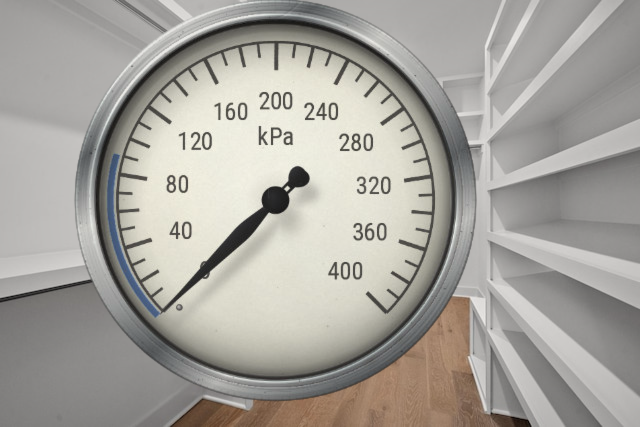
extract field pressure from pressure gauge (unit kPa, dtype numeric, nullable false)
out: 0 kPa
